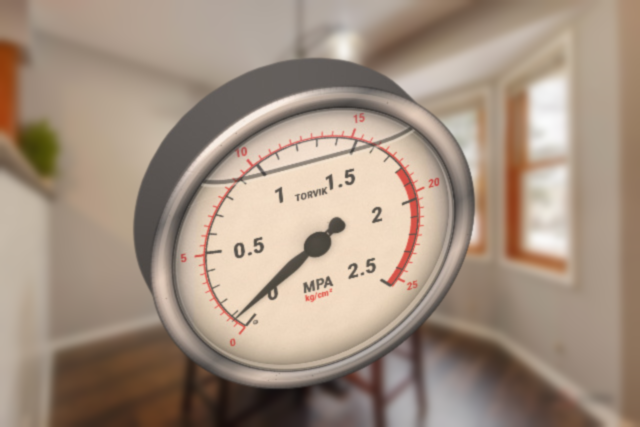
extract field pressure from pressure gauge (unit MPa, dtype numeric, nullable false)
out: 0.1 MPa
